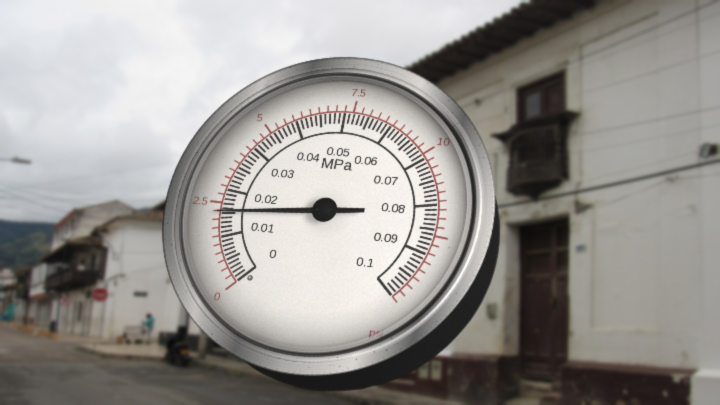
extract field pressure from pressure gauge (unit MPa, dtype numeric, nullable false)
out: 0.015 MPa
